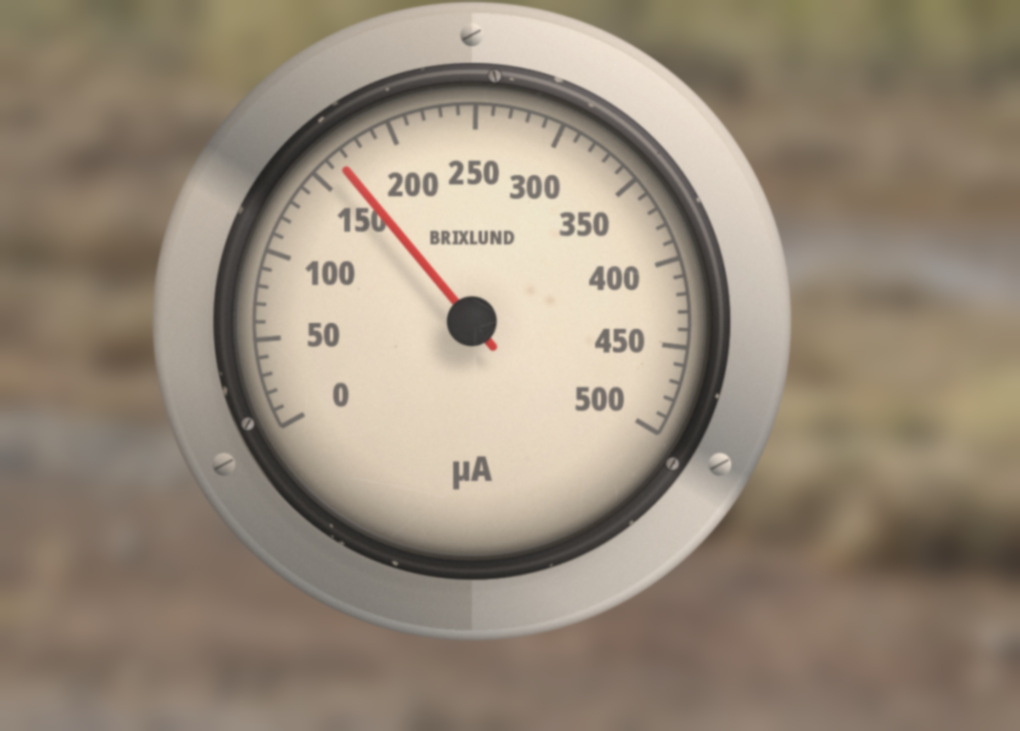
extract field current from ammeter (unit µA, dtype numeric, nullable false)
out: 165 µA
